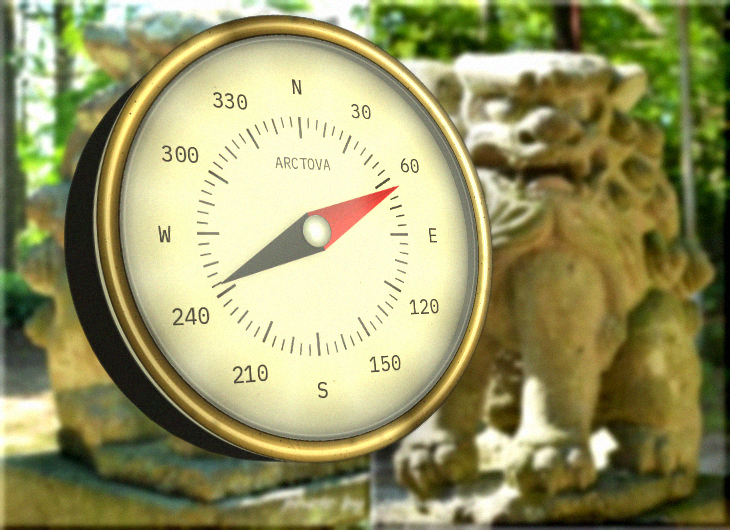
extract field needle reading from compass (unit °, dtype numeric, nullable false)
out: 65 °
